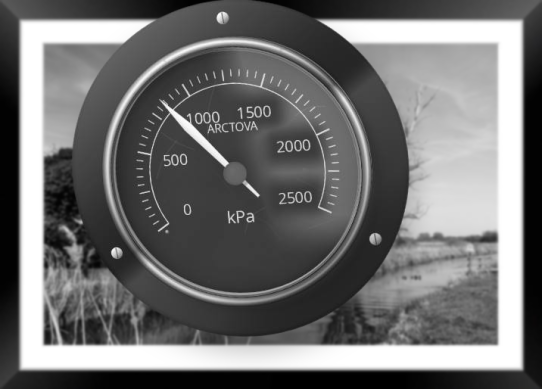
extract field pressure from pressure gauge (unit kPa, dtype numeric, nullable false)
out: 850 kPa
